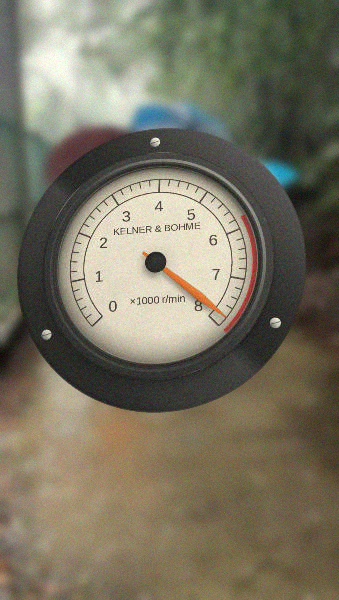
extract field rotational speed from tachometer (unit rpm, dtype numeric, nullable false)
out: 7800 rpm
